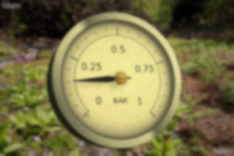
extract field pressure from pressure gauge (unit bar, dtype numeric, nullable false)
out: 0.15 bar
